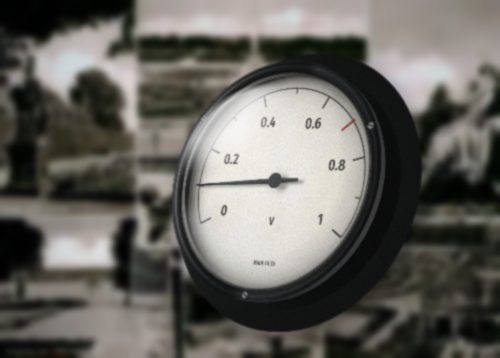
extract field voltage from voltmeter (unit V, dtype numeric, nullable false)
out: 0.1 V
